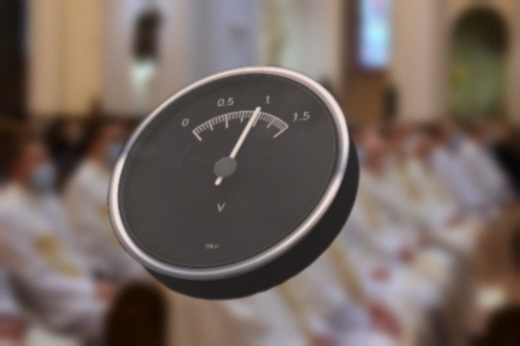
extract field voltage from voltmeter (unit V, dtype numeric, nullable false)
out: 1 V
